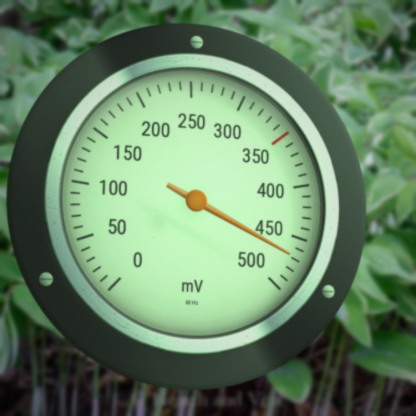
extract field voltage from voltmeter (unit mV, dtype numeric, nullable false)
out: 470 mV
